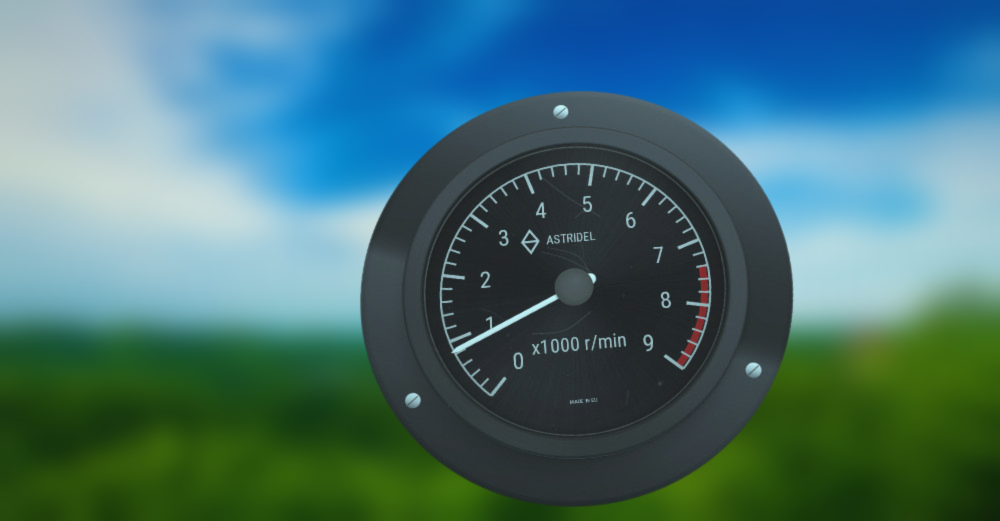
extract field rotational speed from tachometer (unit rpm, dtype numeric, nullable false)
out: 800 rpm
